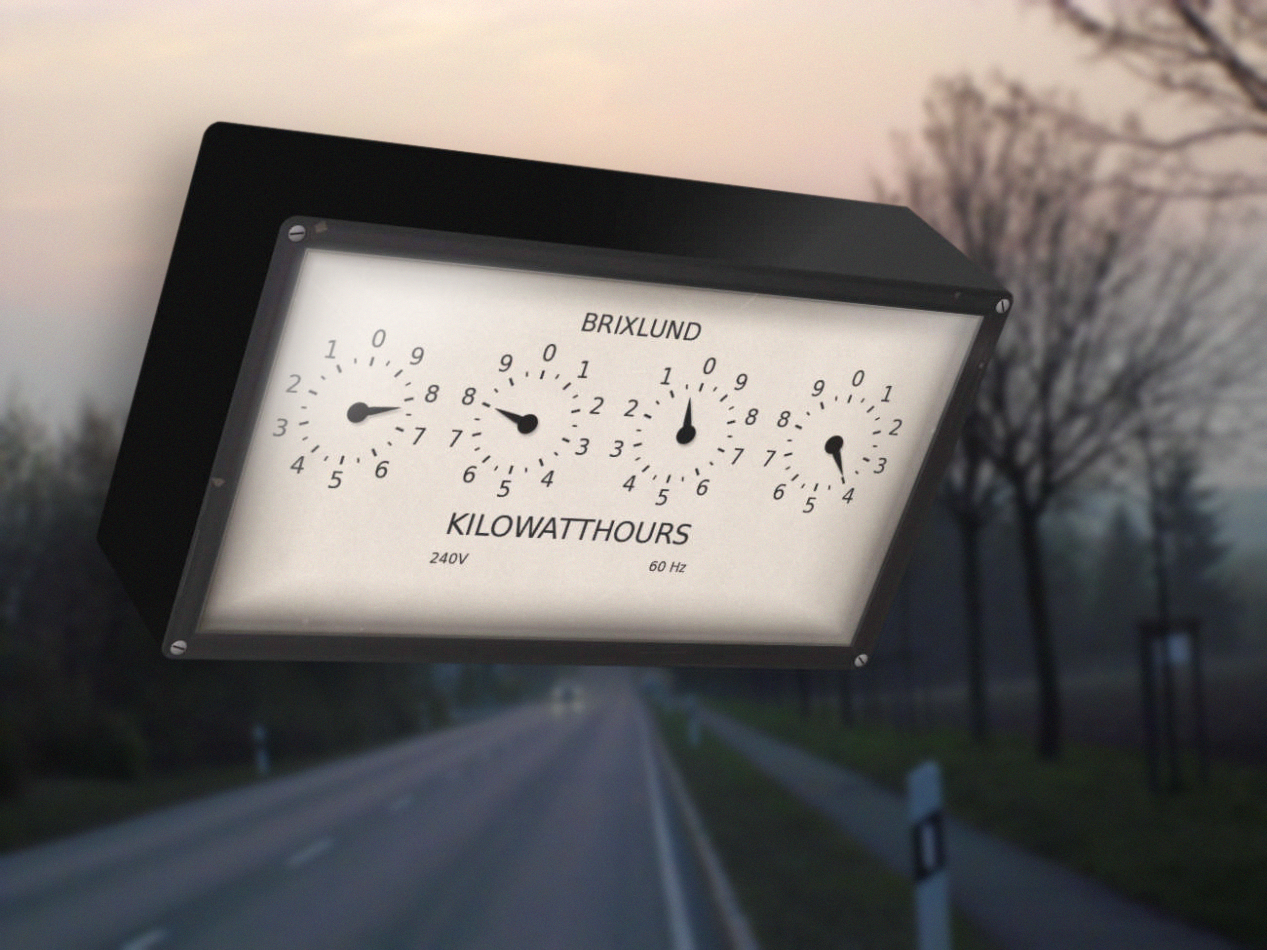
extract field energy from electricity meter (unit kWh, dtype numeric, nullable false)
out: 7804 kWh
